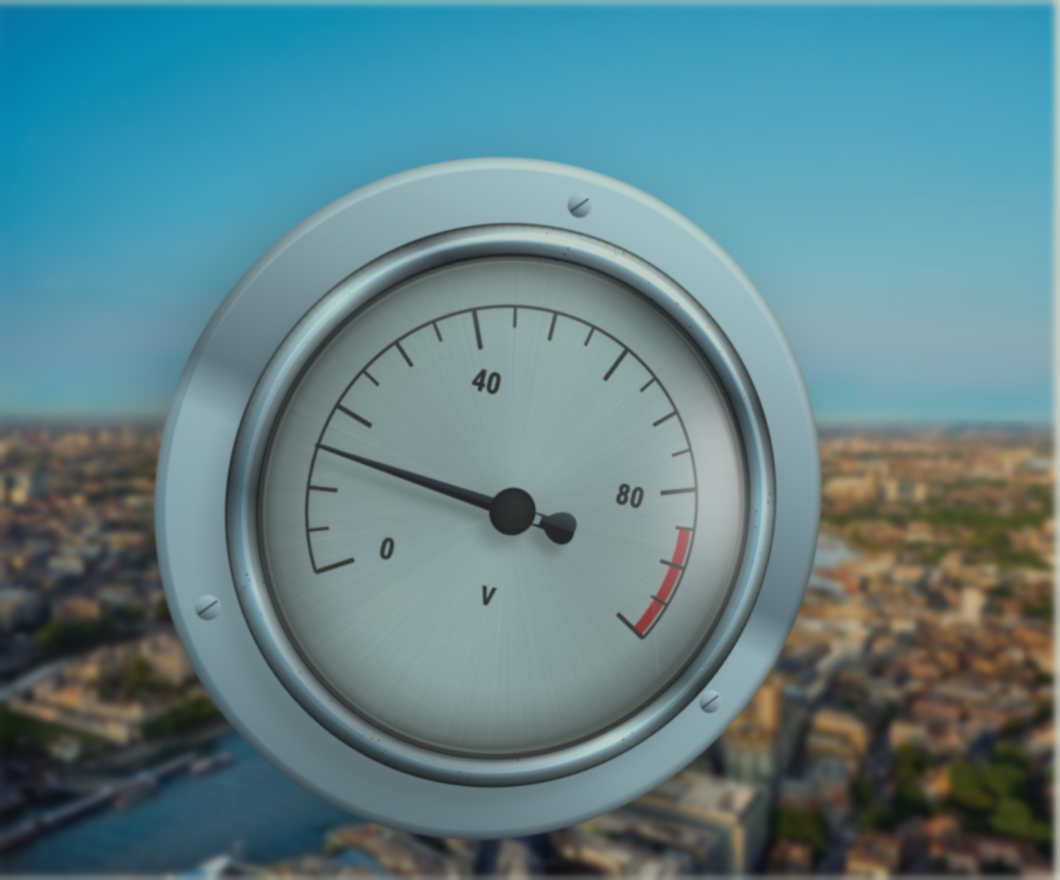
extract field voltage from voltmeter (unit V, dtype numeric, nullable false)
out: 15 V
